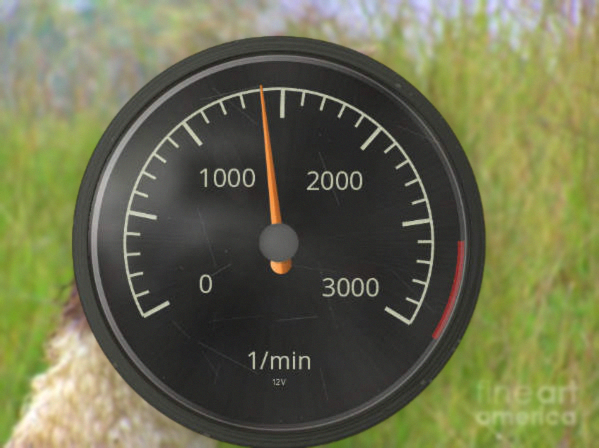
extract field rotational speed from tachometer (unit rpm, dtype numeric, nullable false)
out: 1400 rpm
